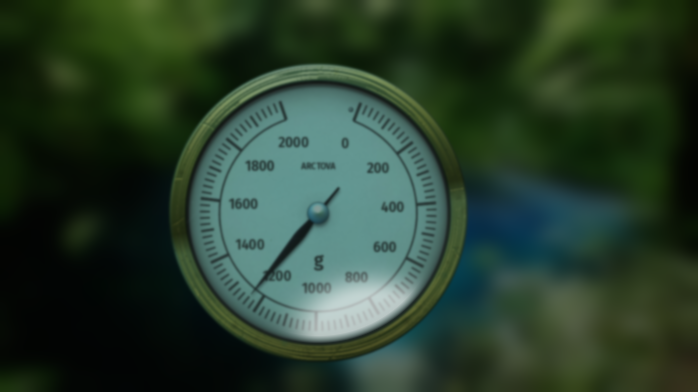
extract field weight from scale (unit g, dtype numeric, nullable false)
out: 1240 g
